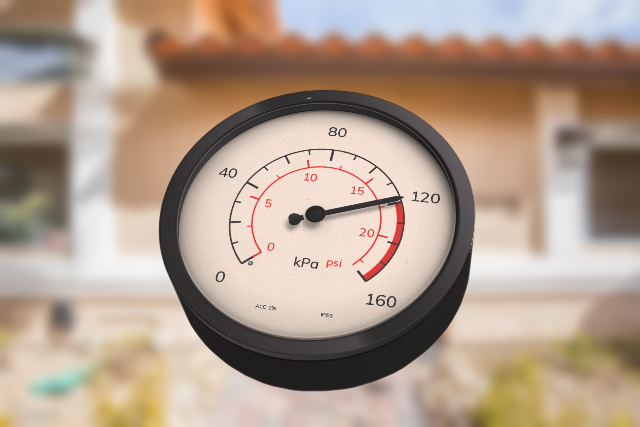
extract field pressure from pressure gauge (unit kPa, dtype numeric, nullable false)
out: 120 kPa
